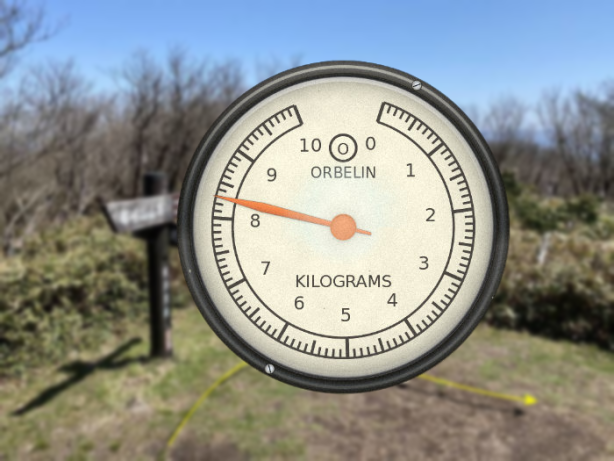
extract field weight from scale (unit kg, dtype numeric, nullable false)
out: 8.3 kg
